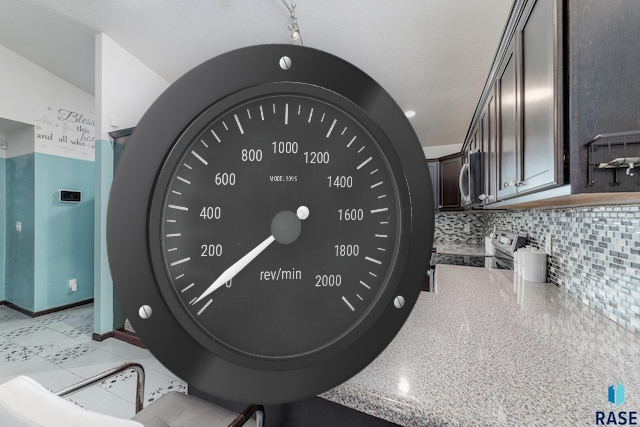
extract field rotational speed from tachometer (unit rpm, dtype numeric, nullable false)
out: 50 rpm
